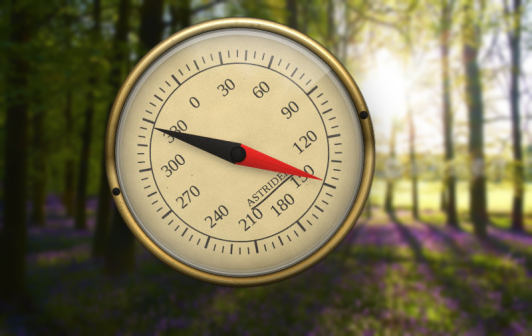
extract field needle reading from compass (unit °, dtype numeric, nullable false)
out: 147.5 °
